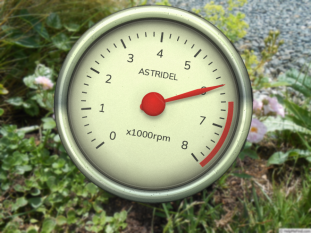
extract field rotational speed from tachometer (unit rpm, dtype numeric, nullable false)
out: 6000 rpm
